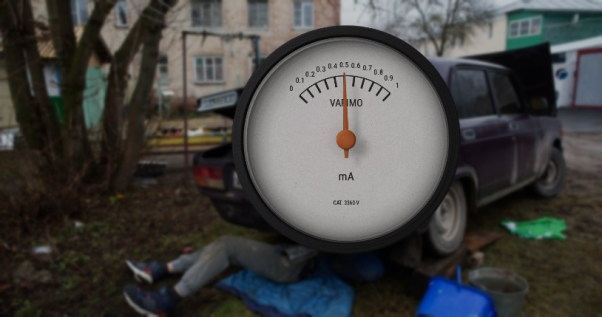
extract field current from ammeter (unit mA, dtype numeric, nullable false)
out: 0.5 mA
